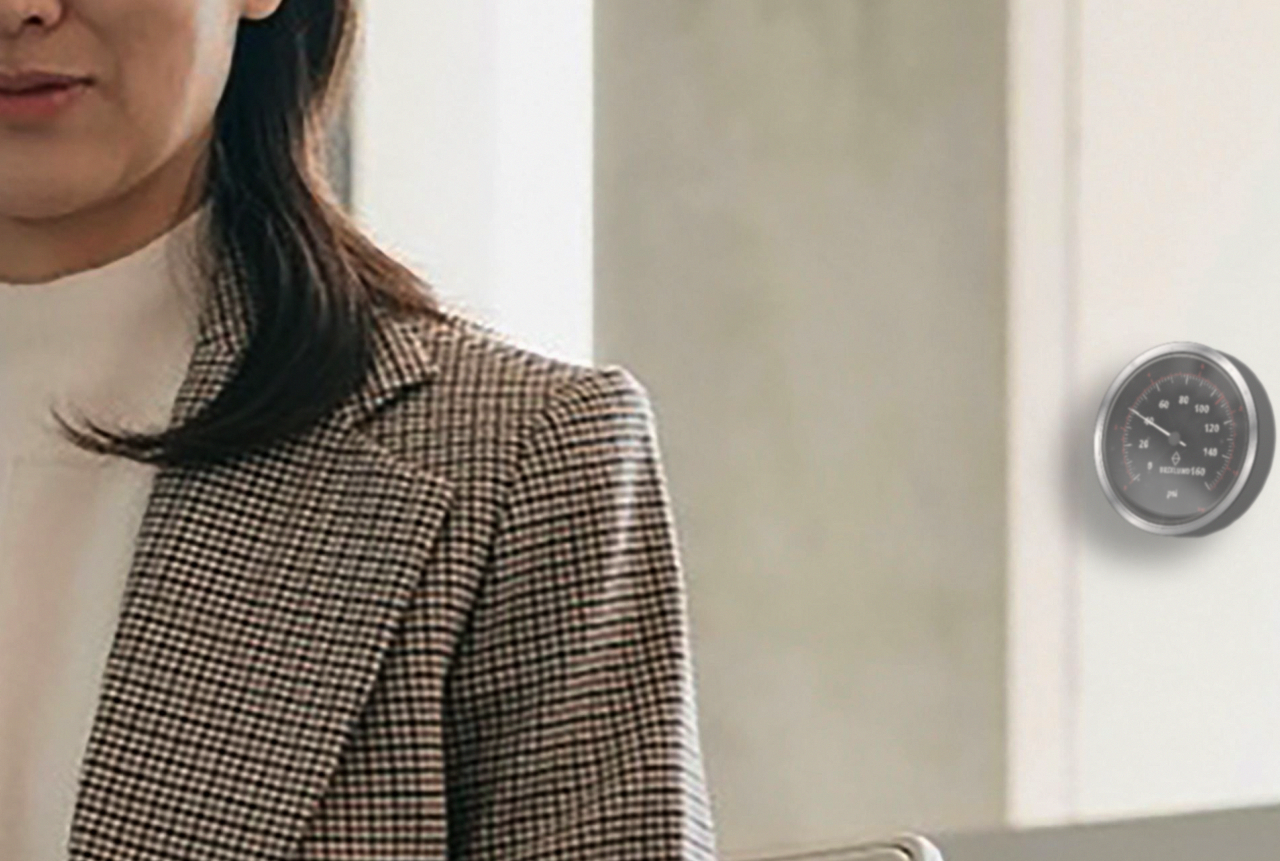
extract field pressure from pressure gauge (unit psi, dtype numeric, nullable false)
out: 40 psi
